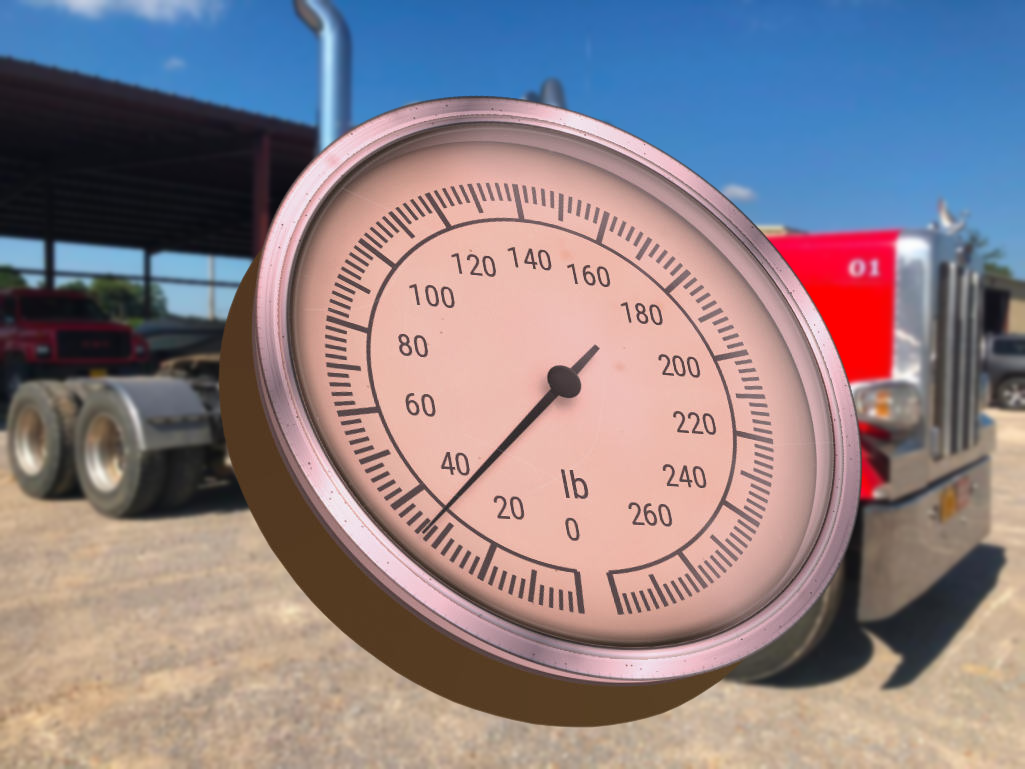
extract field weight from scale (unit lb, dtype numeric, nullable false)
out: 33 lb
